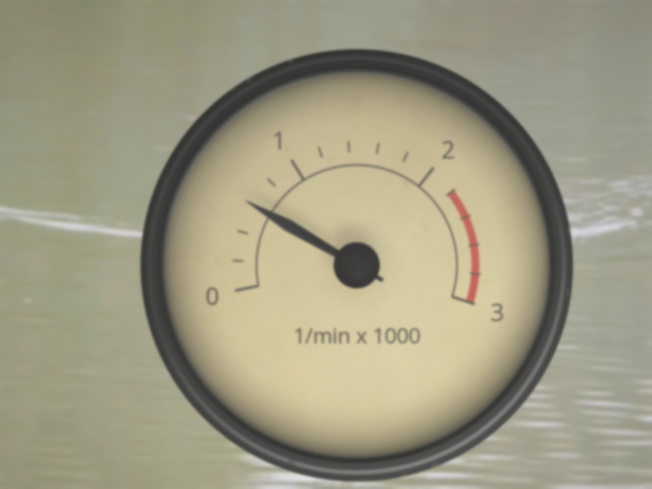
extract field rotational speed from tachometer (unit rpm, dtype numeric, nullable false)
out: 600 rpm
